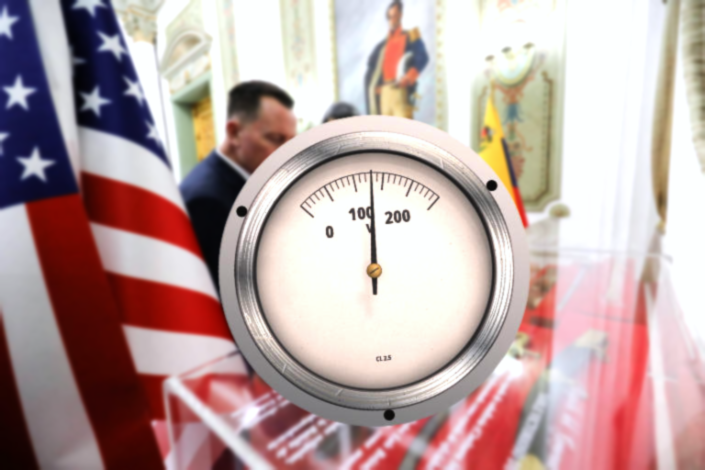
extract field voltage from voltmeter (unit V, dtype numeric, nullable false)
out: 130 V
